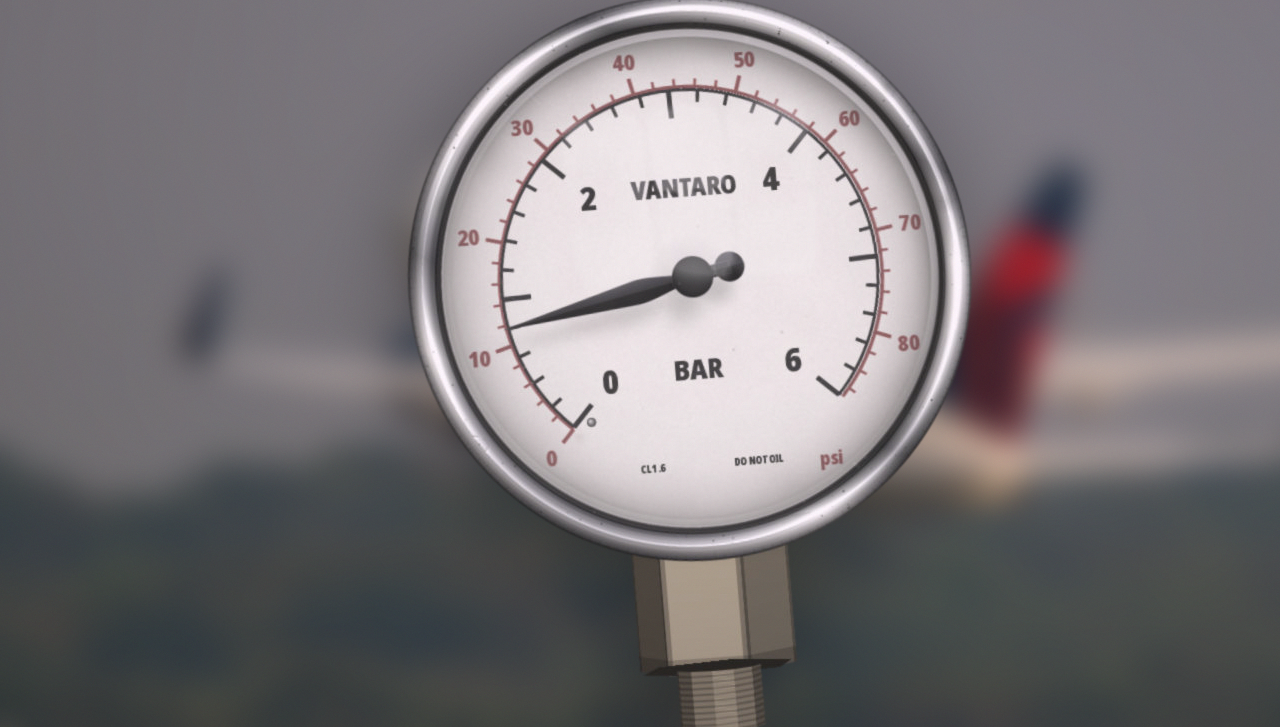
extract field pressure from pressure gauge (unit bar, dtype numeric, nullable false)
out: 0.8 bar
